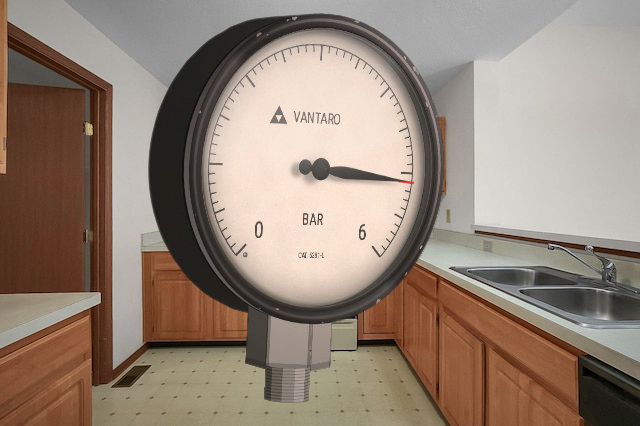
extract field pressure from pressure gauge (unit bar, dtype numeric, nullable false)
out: 5.1 bar
